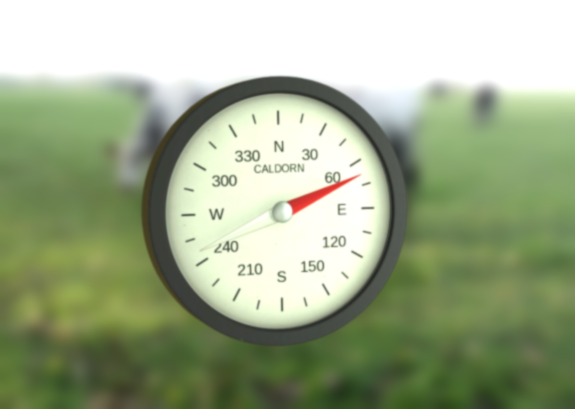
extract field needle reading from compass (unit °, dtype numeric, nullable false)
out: 67.5 °
